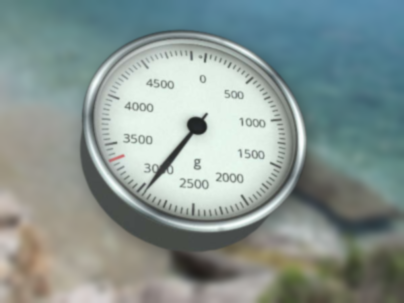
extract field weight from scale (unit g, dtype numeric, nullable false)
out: 2950 g
